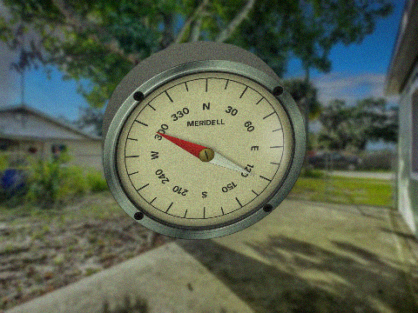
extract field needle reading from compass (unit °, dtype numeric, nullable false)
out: 300 °
